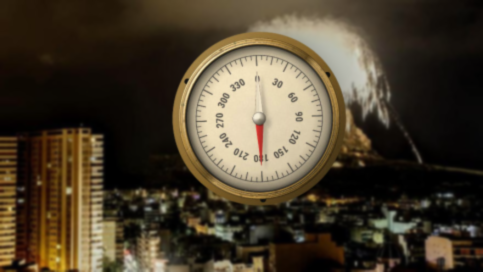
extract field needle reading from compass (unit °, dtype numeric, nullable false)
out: 180 °
